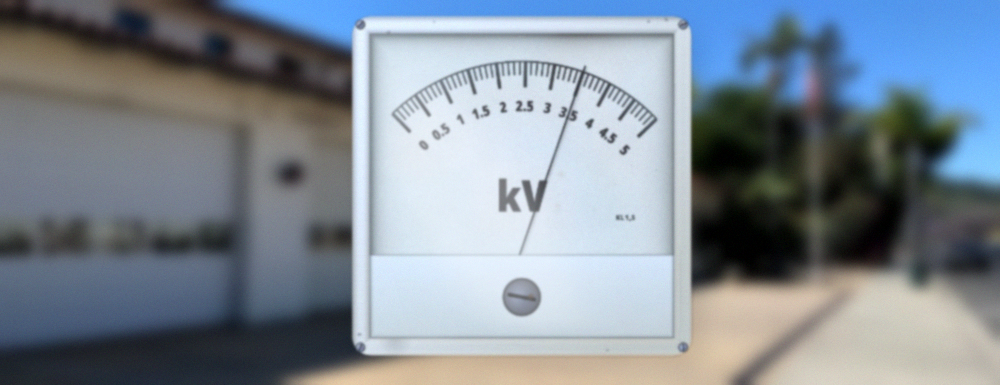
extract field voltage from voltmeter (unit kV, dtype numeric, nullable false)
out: 3.5 kV
